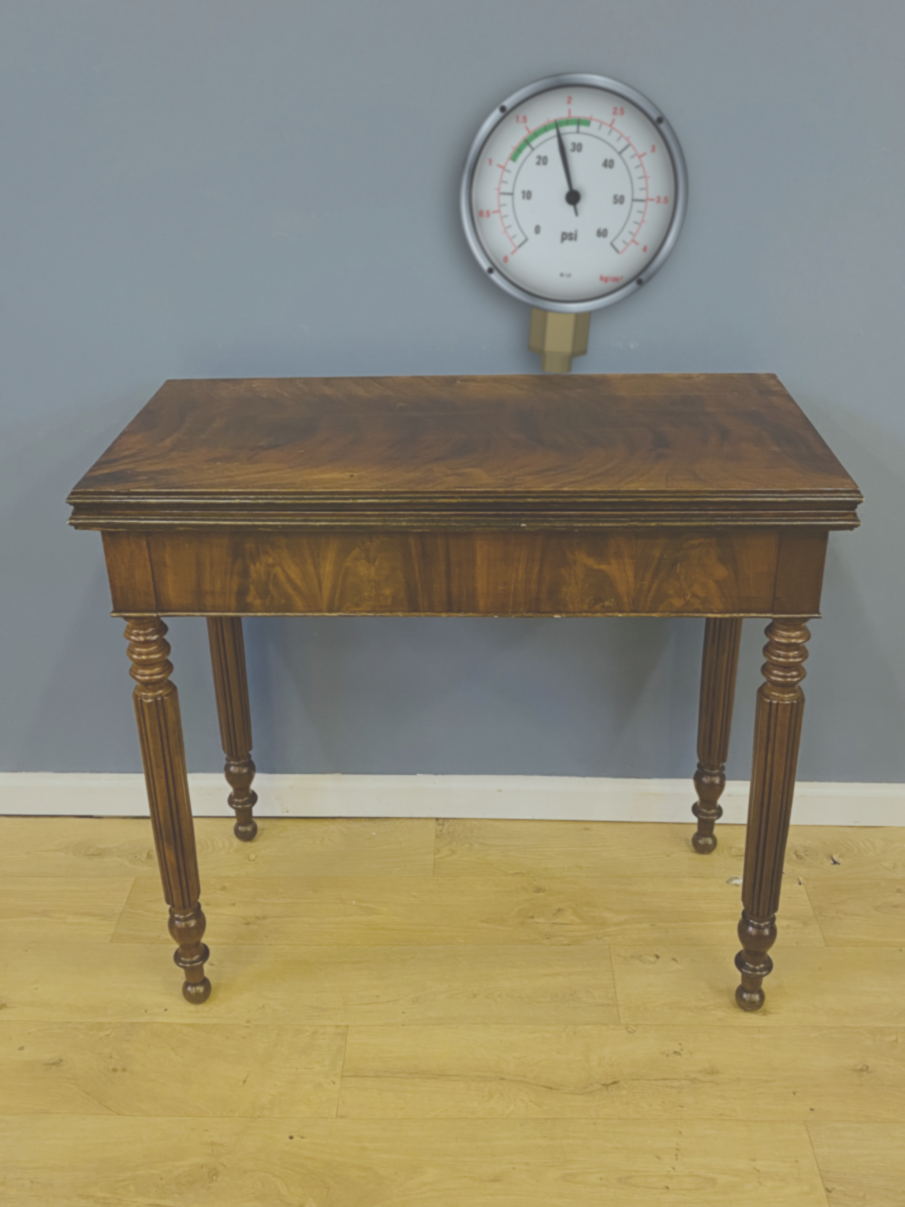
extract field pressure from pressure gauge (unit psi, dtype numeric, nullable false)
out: 26 psi
